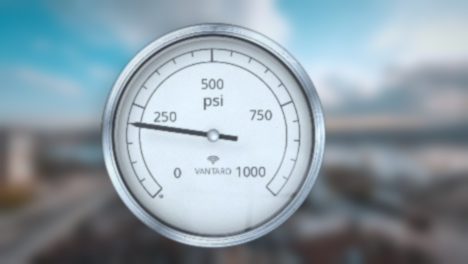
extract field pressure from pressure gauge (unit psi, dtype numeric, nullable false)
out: 200 psi
